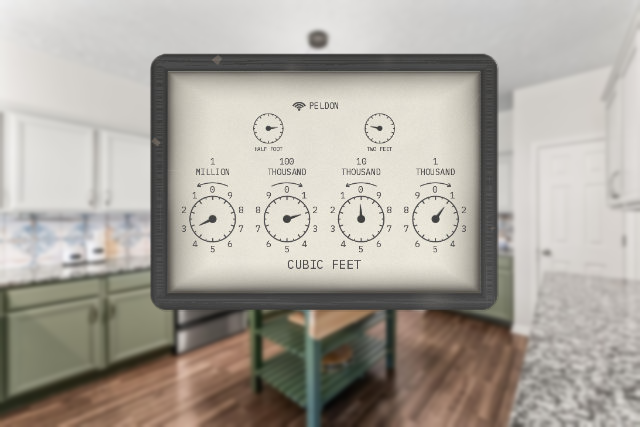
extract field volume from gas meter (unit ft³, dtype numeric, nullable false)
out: 320100 ft³
